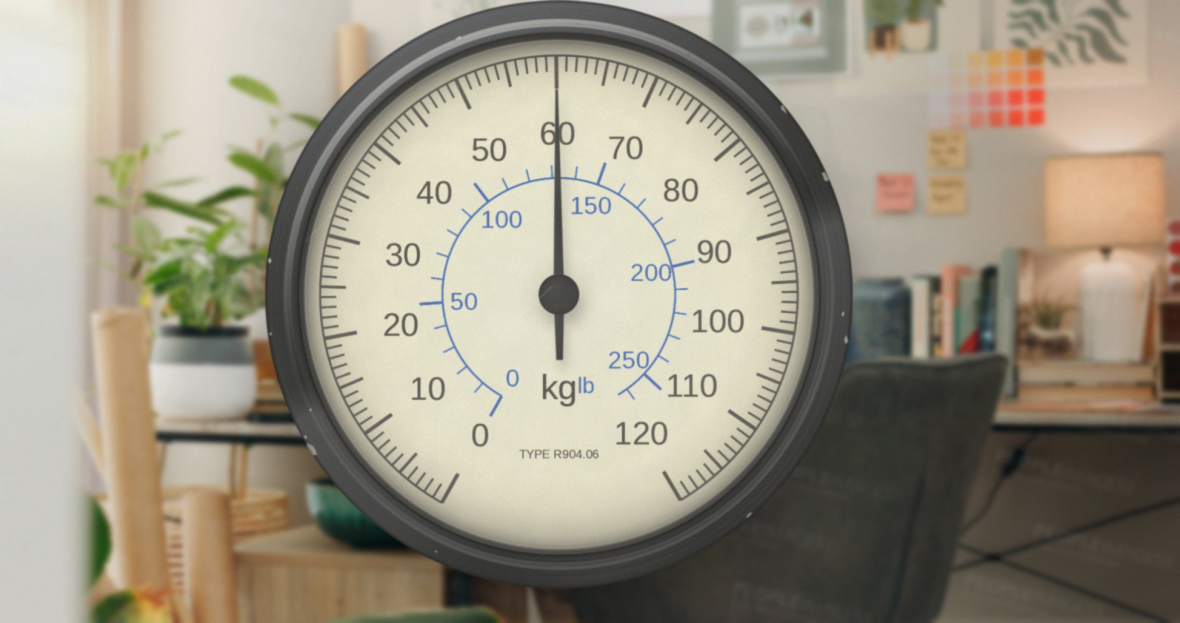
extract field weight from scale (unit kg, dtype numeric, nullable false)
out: 60 kg
